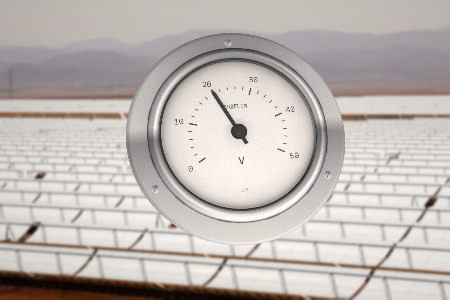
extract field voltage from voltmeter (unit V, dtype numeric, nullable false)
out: 20 V
